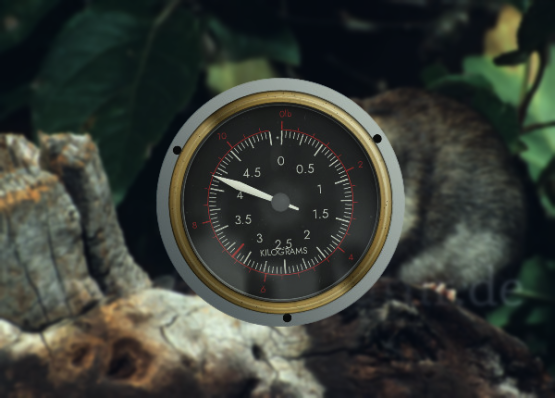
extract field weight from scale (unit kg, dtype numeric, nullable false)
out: 4.15 kg
